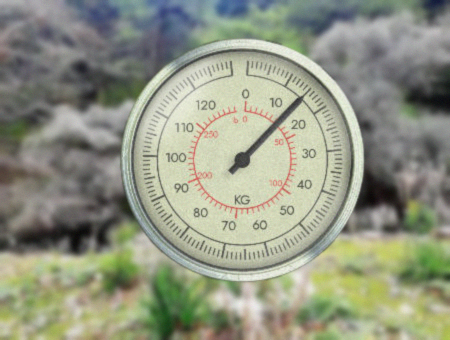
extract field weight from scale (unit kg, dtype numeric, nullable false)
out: 15 kg
